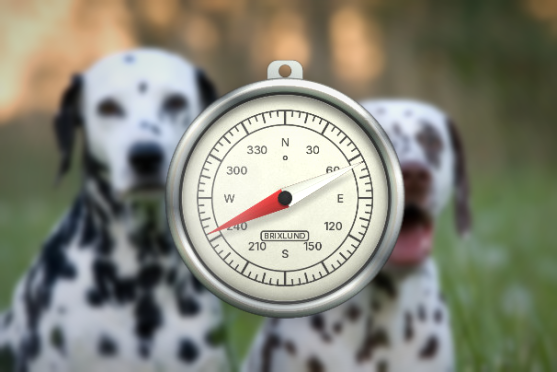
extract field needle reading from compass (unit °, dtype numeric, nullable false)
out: 245 °
